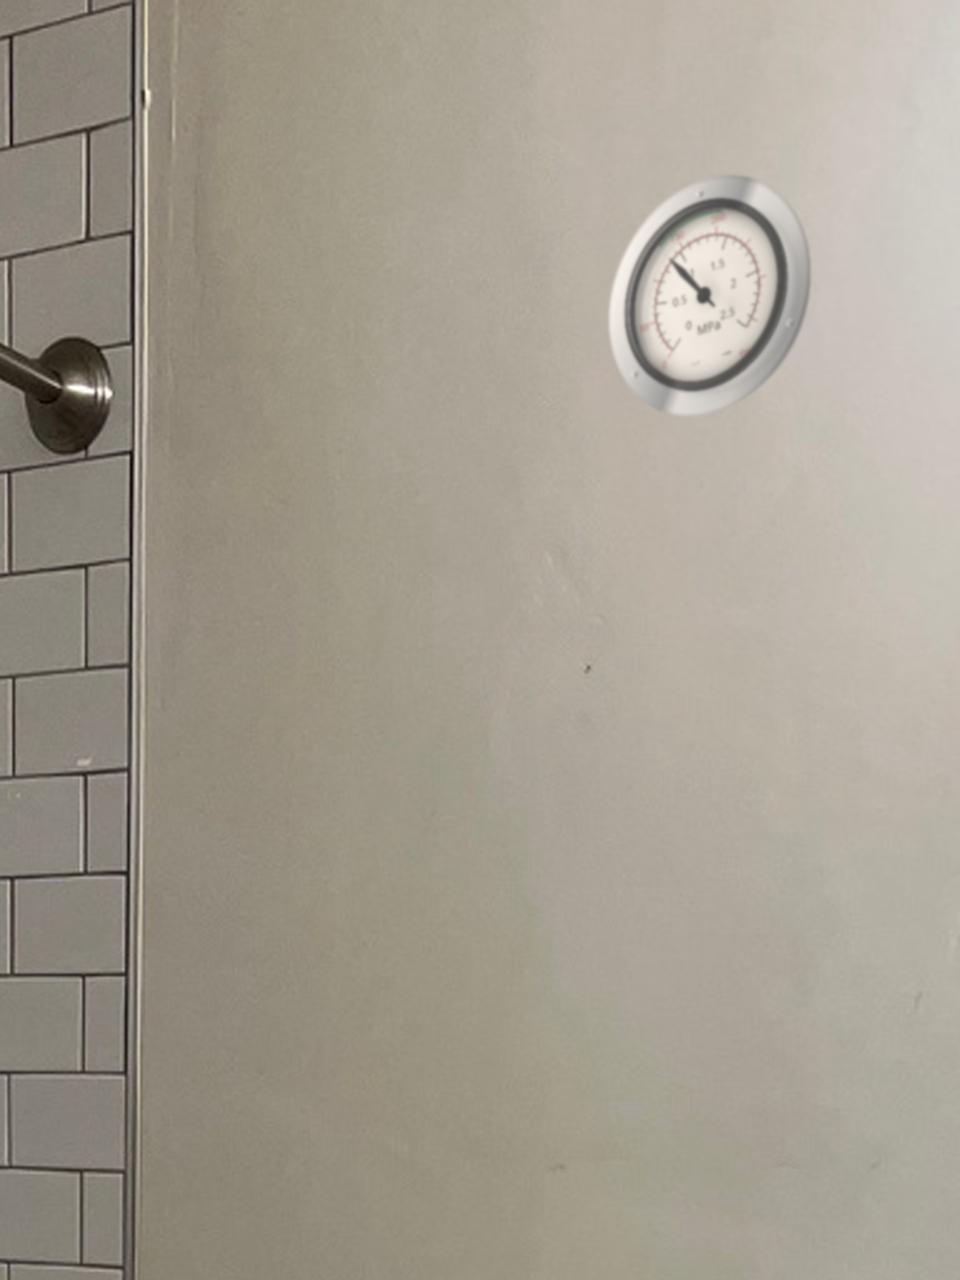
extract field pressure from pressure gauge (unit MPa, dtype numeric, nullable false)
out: 0.9 MPa
